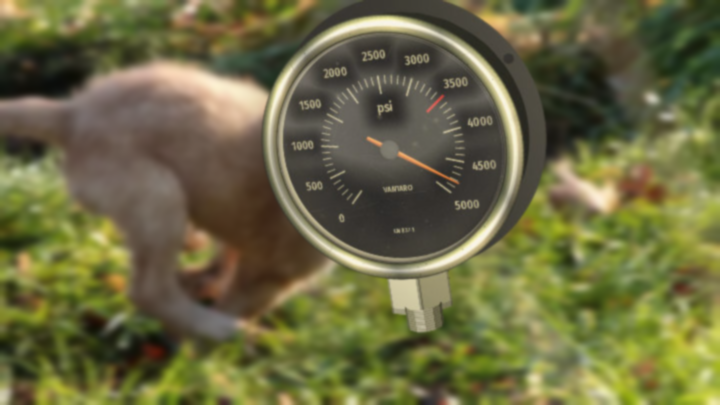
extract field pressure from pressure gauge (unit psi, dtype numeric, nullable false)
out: 4800 psi
